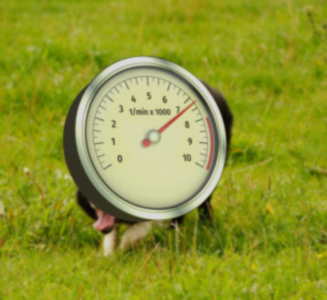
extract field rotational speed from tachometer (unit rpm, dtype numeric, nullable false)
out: 7250 rpm
